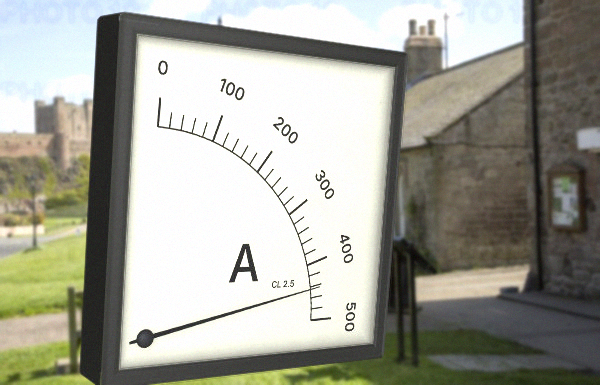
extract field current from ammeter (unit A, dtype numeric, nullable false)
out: 440 A
